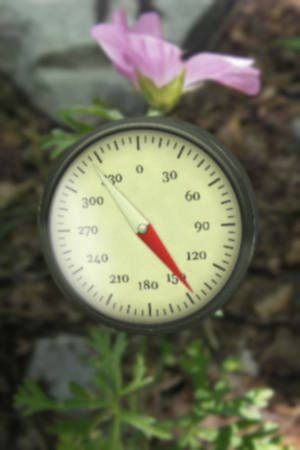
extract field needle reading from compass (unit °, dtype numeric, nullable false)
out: 145 °
